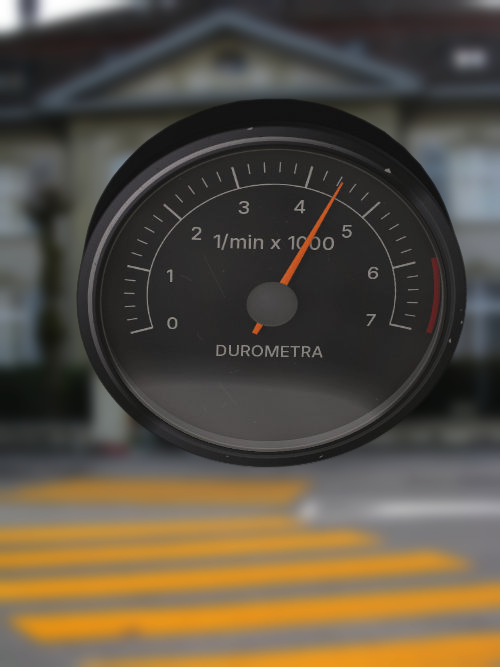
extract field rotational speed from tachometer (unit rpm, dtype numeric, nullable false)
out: 4400 rpm
